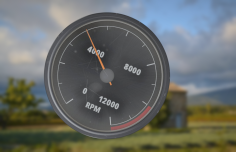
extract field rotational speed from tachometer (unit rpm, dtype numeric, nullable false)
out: 4000 rpm
